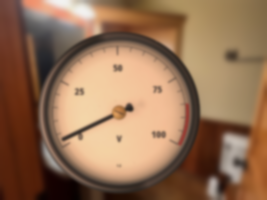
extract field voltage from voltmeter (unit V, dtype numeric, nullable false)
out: 2.5 V
